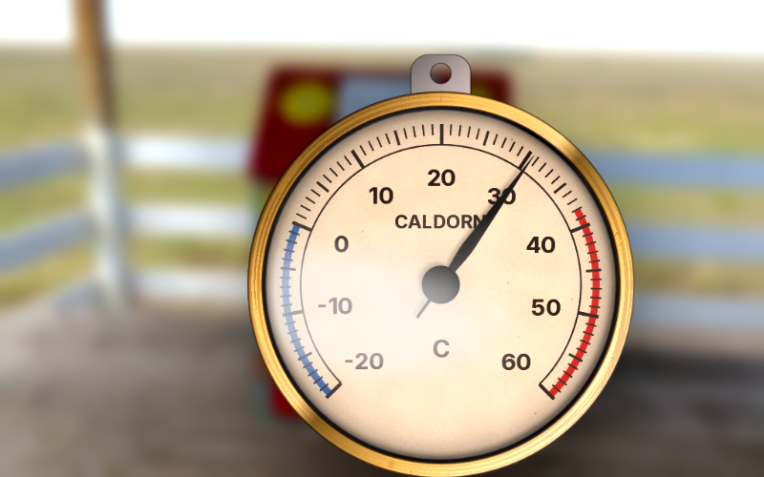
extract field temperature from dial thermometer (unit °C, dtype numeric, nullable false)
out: 30.5 °C
